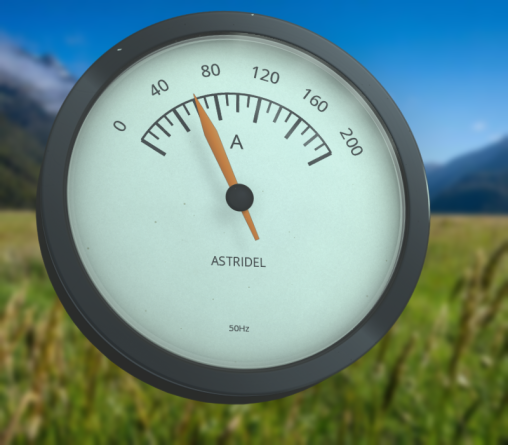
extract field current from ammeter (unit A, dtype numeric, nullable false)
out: 60 A
